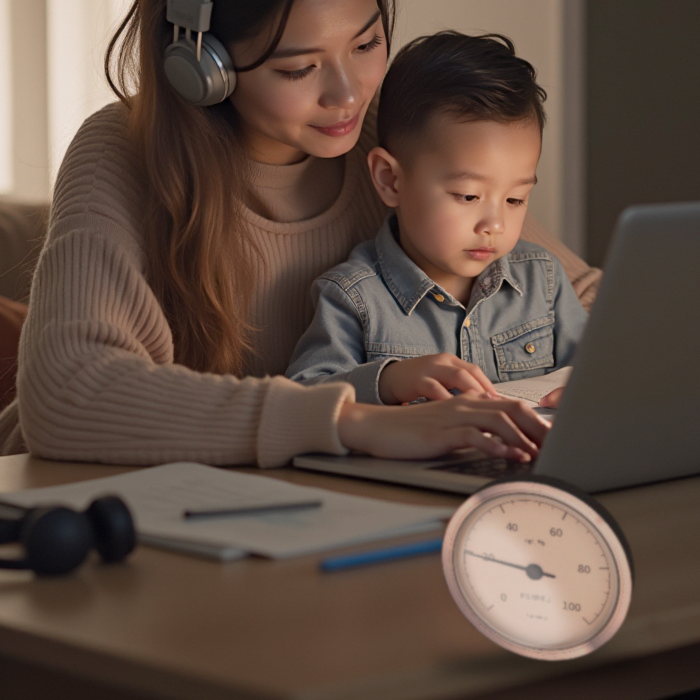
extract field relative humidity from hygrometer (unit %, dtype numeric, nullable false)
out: 20 %
